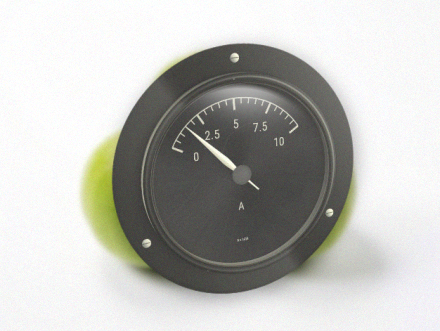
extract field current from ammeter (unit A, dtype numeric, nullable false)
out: 1.5 A
